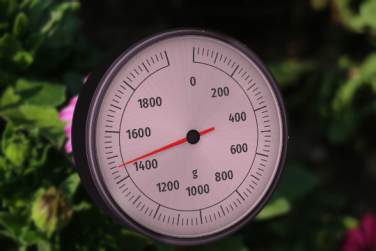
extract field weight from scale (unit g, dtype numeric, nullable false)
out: 1460 g
